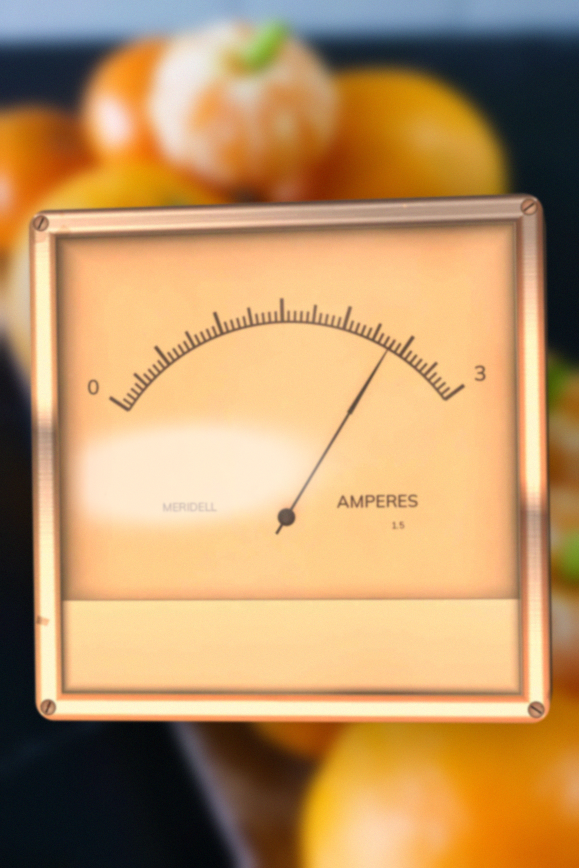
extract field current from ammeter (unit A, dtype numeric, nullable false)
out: 2.4 A
